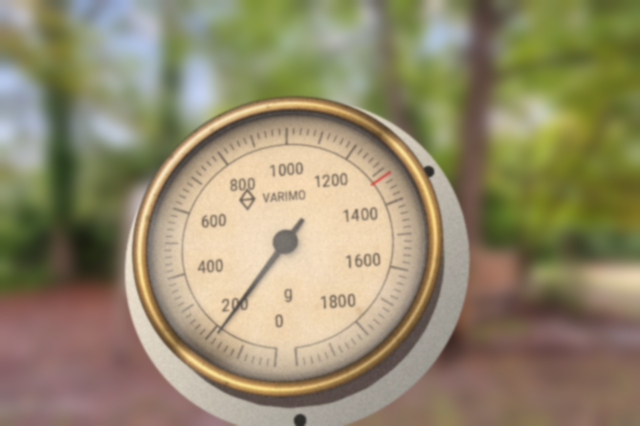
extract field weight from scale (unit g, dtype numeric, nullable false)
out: 180 g
